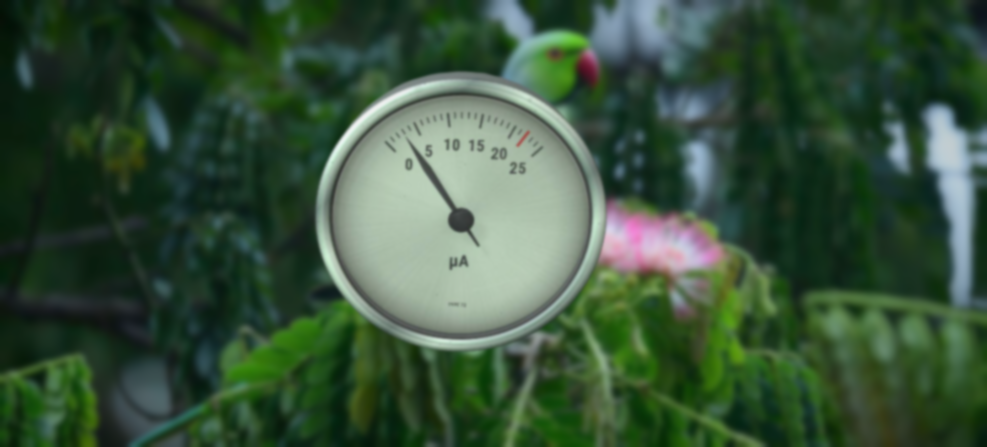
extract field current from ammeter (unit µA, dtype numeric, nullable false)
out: 3 µA
